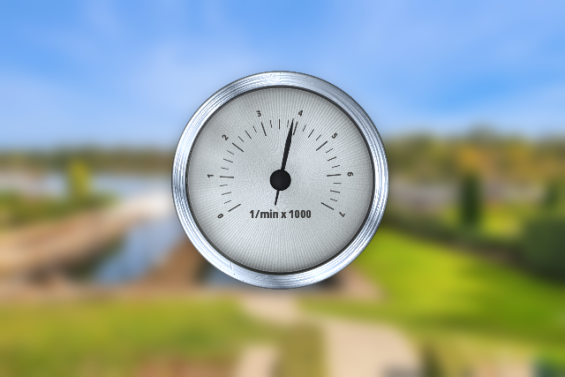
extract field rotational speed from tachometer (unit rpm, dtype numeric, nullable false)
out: 3875 rpm
